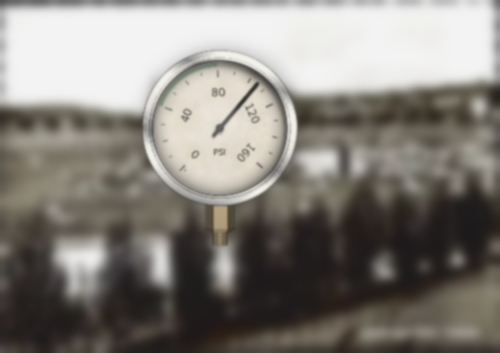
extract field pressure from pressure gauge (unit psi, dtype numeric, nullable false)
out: 105 psi
